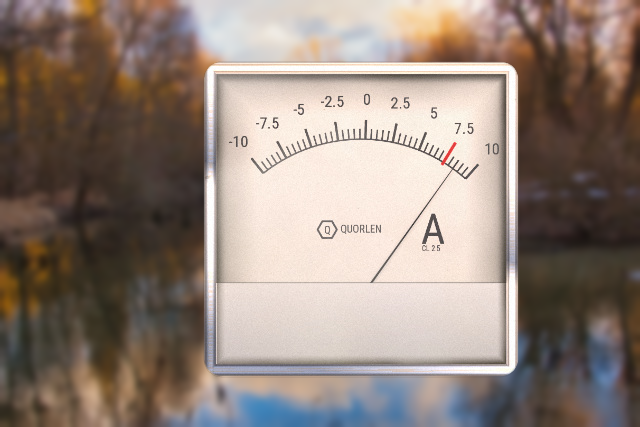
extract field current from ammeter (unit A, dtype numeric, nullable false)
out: 8.5 A
